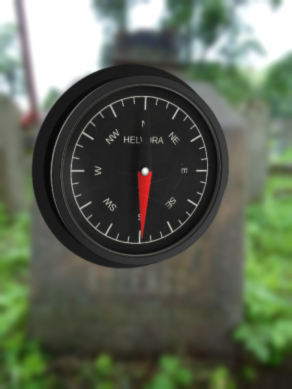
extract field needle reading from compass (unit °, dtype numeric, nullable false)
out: 180 °
